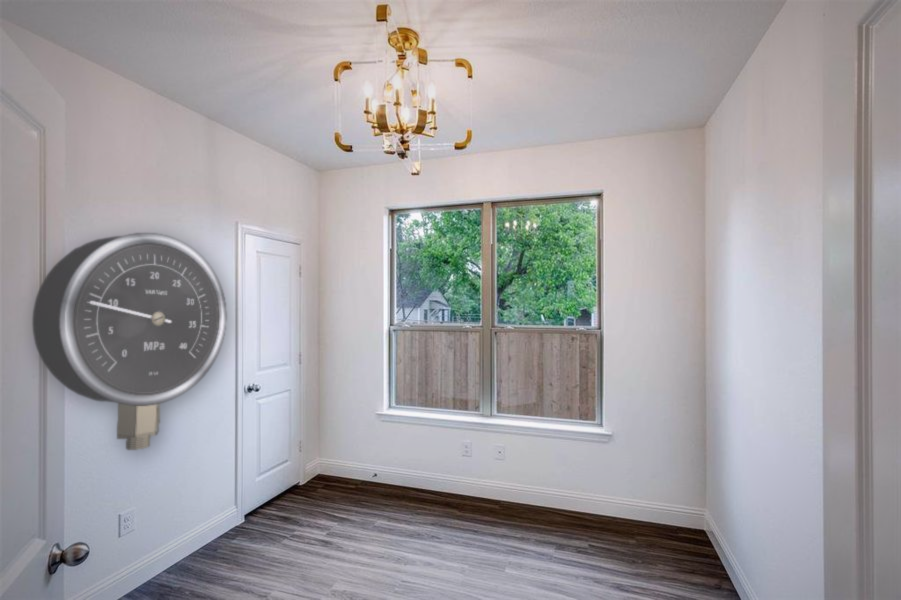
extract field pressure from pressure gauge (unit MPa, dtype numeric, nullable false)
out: 9 MPa
